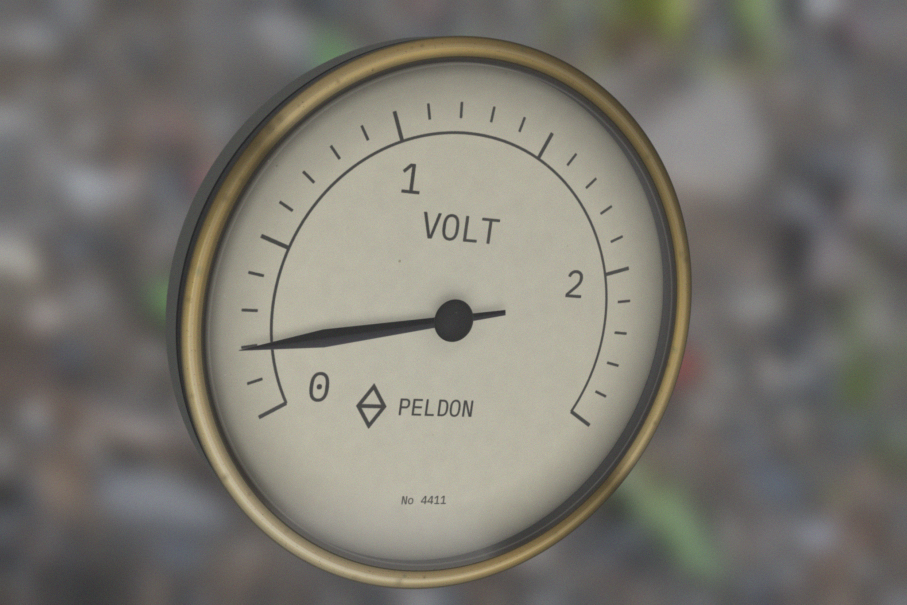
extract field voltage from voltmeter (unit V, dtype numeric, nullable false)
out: 0.2 V
